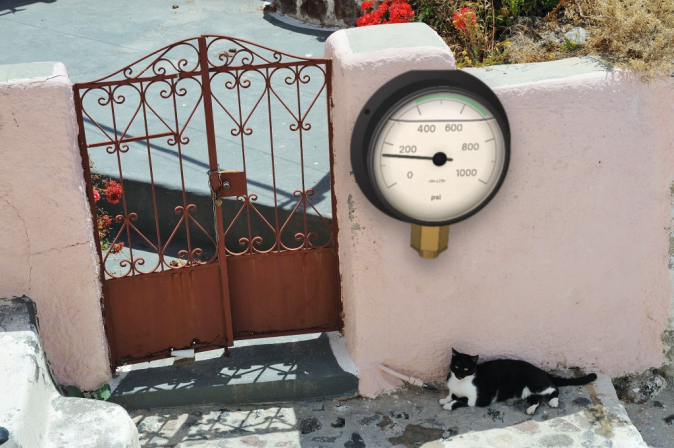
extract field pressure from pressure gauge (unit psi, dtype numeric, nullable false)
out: 150 psi
